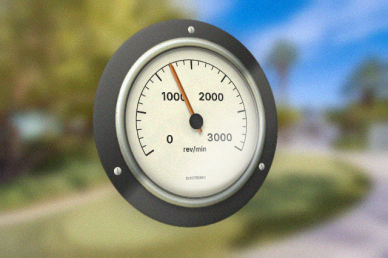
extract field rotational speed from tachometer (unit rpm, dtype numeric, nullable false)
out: 1200 rpm
